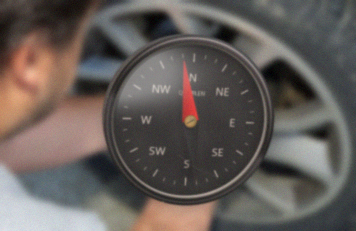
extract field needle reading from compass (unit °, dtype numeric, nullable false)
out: 350 °
